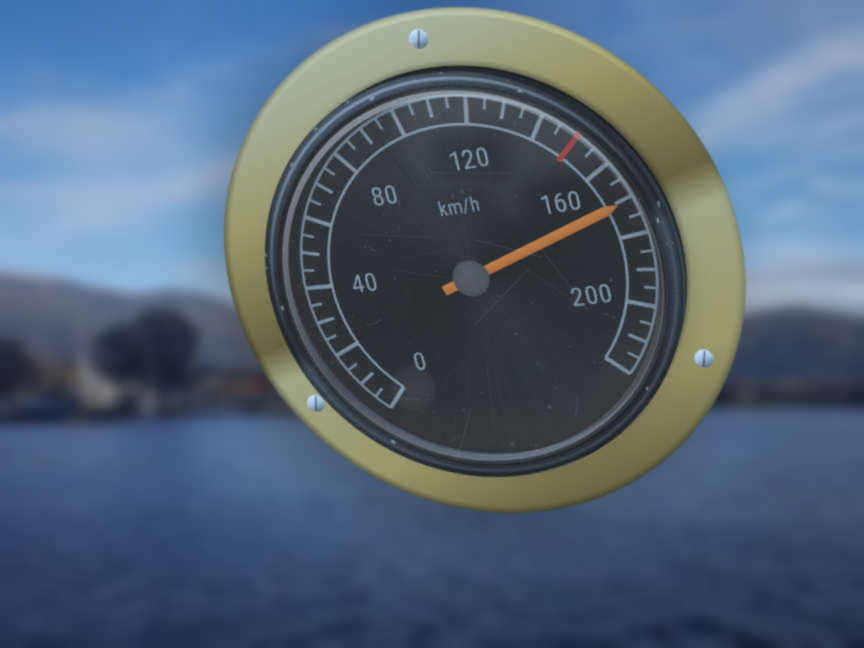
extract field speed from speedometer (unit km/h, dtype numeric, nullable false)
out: 170 km/h
